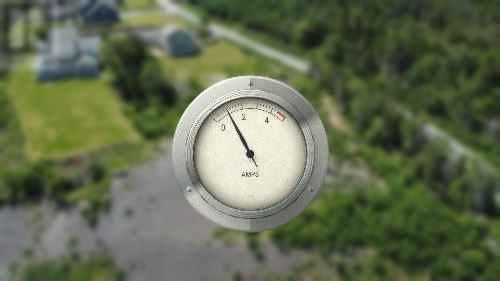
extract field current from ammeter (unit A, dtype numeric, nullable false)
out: 1 A
